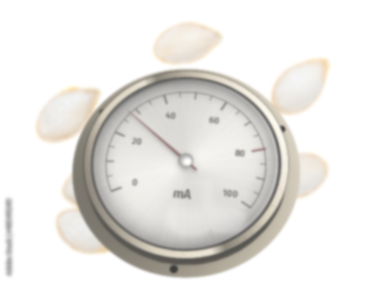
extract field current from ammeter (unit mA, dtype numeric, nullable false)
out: 27.5 mA
